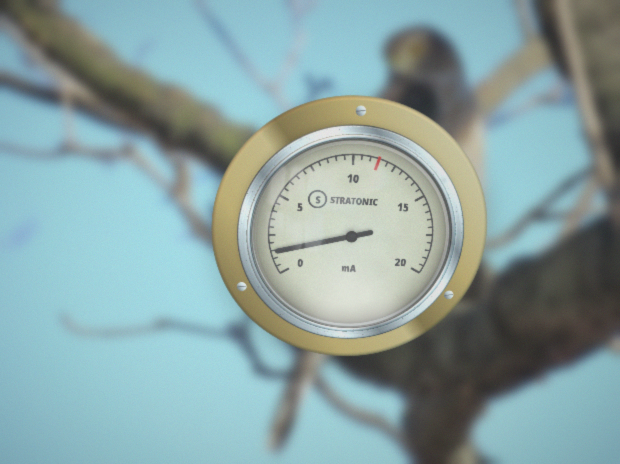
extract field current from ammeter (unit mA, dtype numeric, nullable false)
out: 1.5 mA
